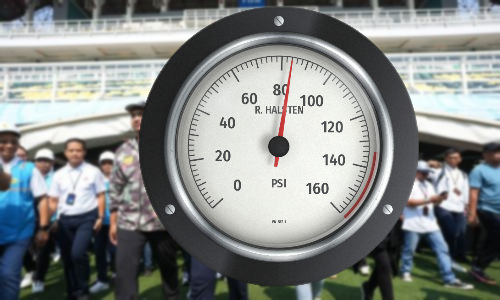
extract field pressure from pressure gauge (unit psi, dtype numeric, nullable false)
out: 84 psi
